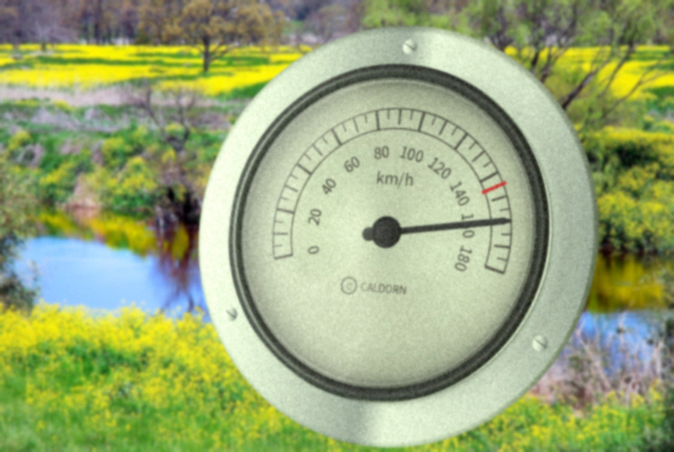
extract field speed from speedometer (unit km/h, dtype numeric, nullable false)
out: 160 km/h
